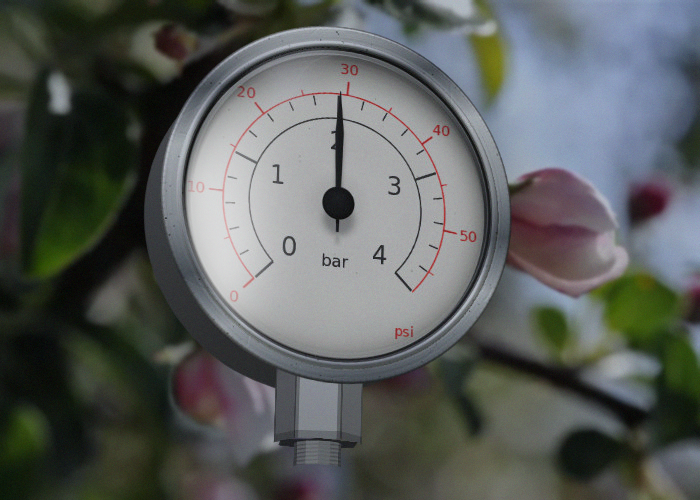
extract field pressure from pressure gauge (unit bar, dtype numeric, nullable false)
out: 2 bar
